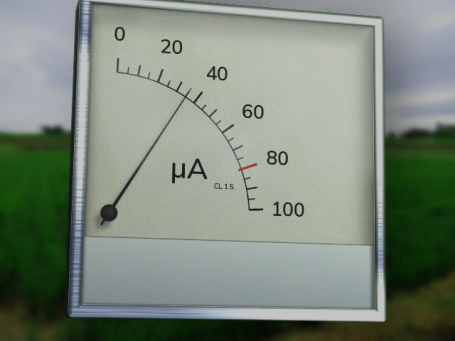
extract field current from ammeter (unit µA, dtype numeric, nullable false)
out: 35 µA
